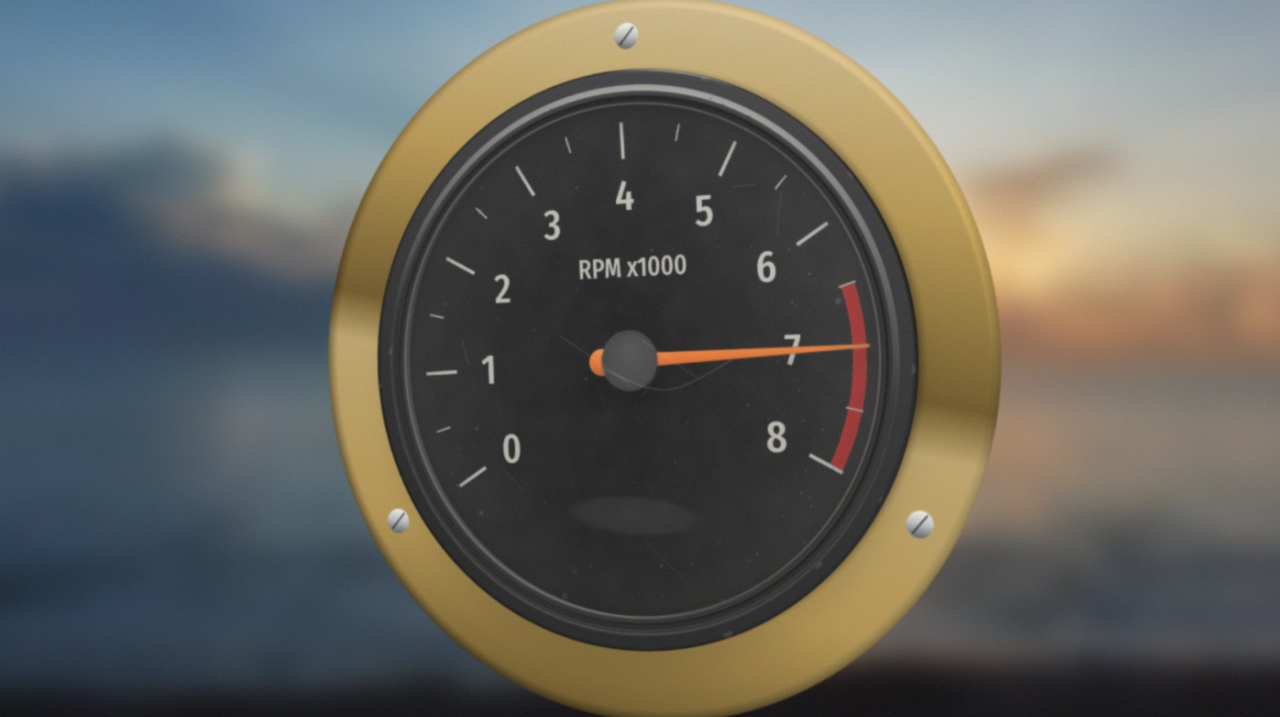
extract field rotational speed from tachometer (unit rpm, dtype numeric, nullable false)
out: 7000 rpm
